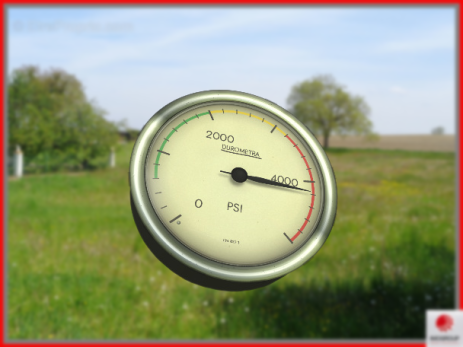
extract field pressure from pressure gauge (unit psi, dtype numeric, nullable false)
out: 4200 psi
